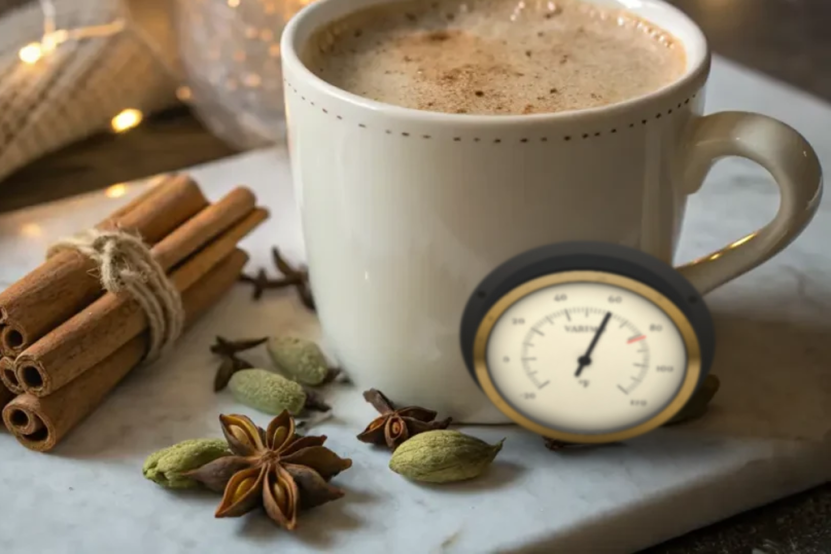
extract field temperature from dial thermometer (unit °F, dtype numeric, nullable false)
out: 60 °F
